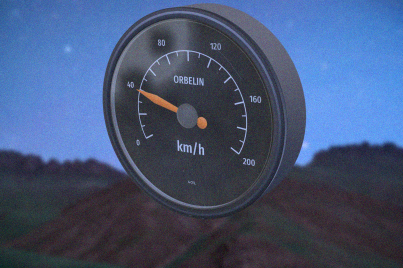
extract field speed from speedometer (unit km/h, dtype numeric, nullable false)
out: 40 km/h
